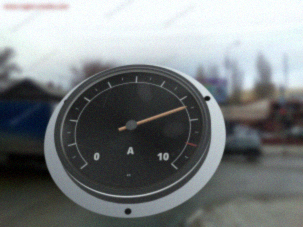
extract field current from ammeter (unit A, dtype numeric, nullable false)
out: 7.5 A
